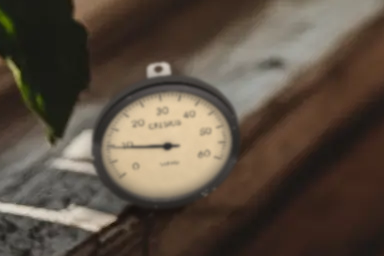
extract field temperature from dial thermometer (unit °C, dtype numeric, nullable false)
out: 10 °C
